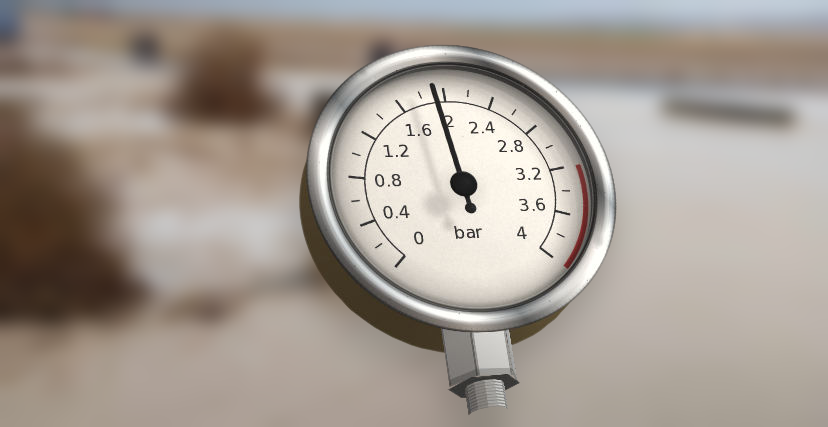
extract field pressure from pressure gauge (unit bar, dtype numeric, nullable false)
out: 1.9 bar
